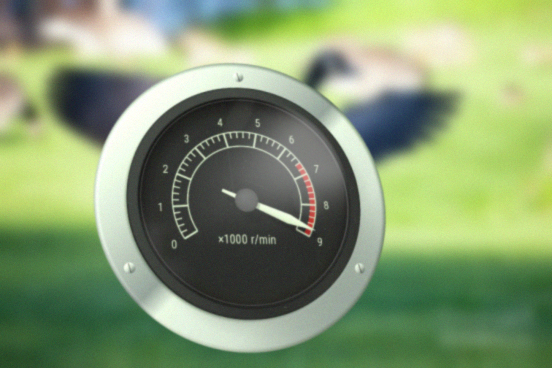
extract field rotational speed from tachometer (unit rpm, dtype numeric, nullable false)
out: 8800 rpm
